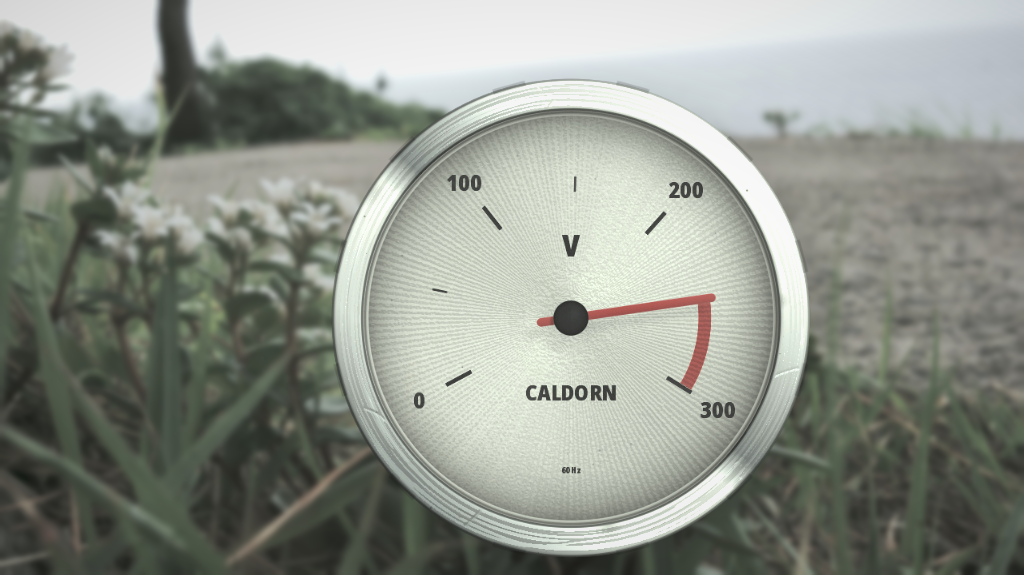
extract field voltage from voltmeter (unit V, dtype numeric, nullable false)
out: 250 V
